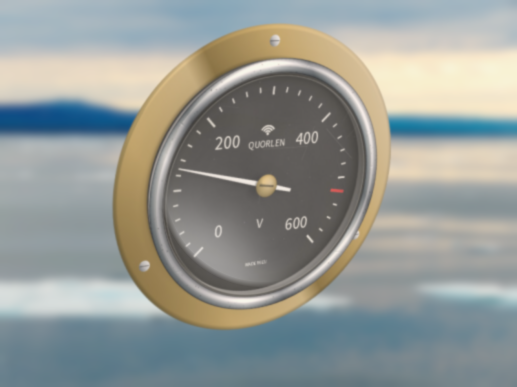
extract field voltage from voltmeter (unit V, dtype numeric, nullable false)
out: 130 V
